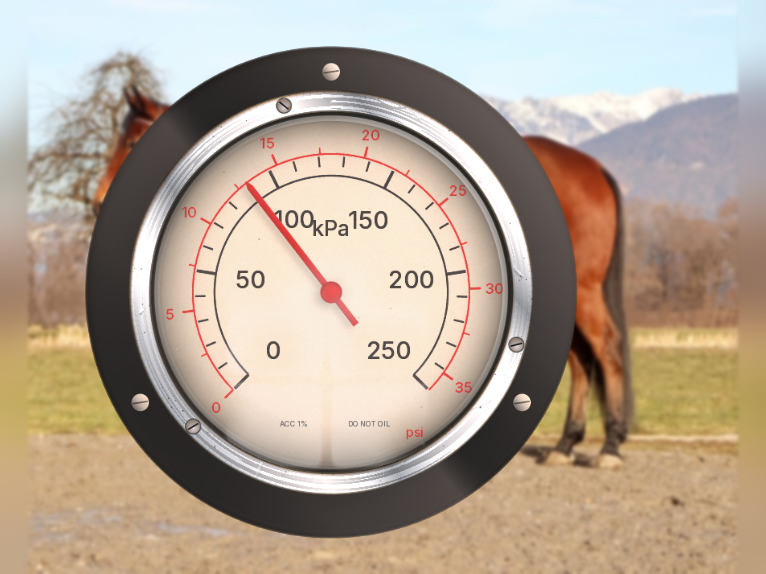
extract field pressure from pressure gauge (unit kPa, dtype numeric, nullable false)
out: 90 kPa
